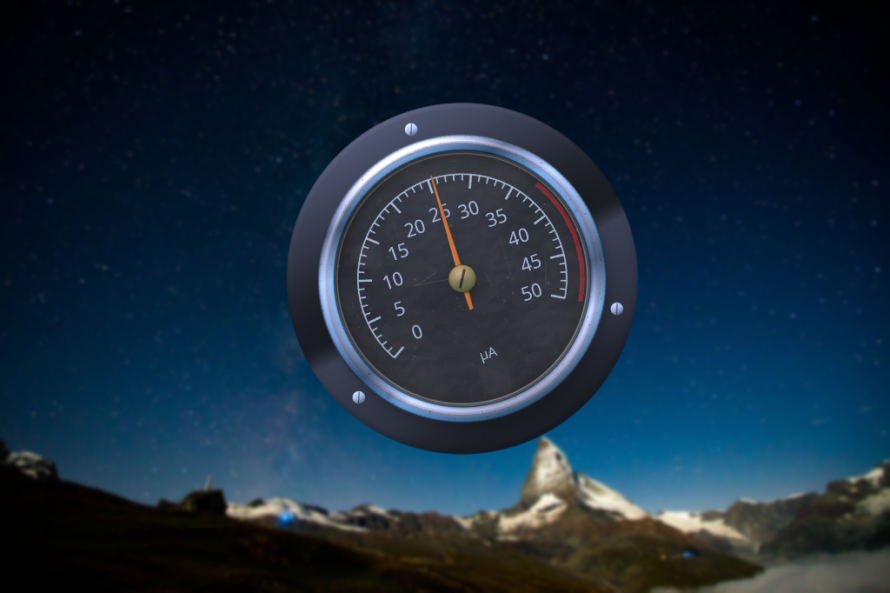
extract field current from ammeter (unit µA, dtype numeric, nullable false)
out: 25.5 µA
